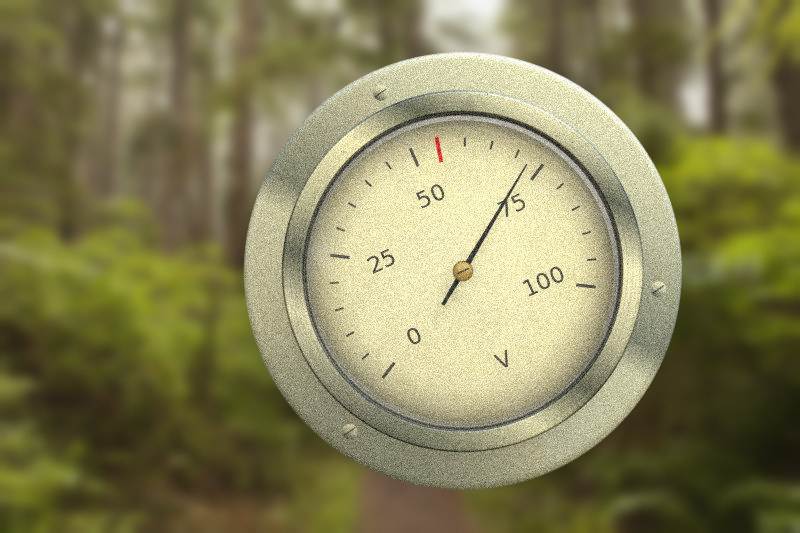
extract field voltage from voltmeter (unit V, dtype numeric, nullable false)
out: 72.5 V
